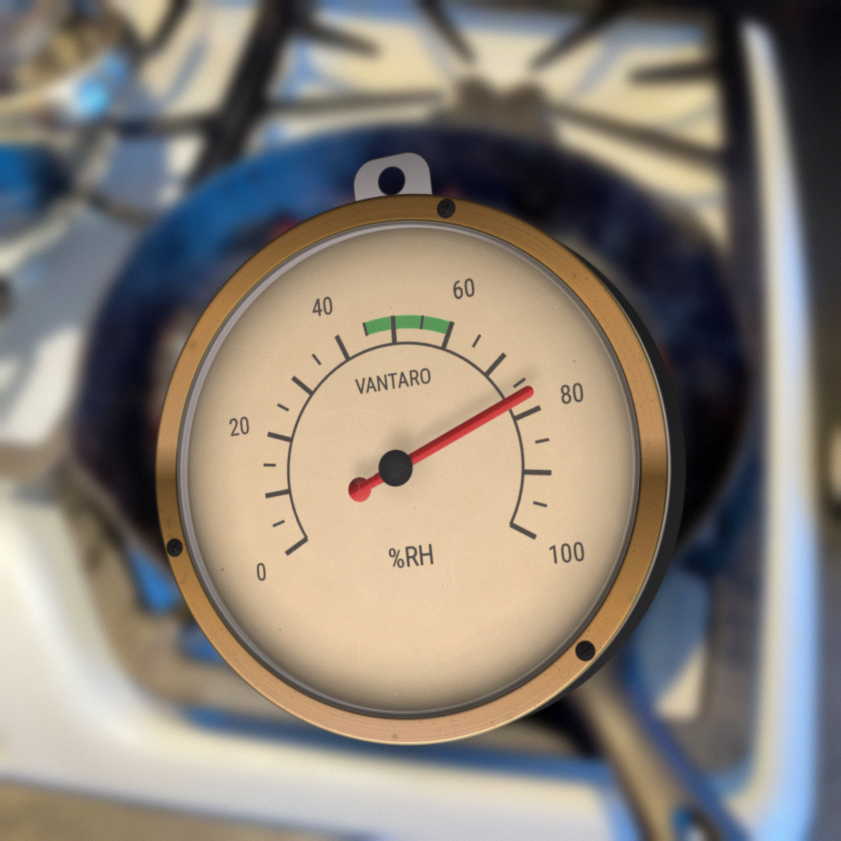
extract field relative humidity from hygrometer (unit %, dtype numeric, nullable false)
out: 77.5 %
